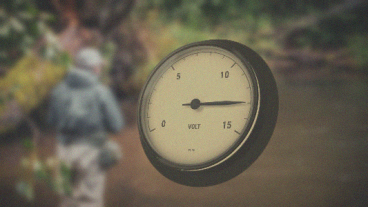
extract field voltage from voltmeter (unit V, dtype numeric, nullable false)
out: 13 V
